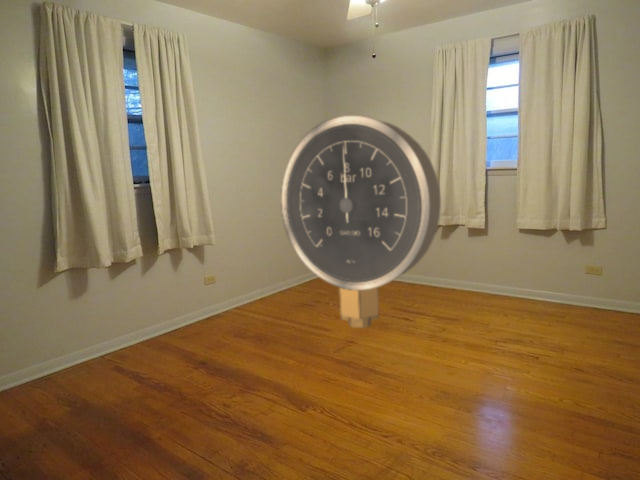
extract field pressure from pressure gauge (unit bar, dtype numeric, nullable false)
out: 8 bar
